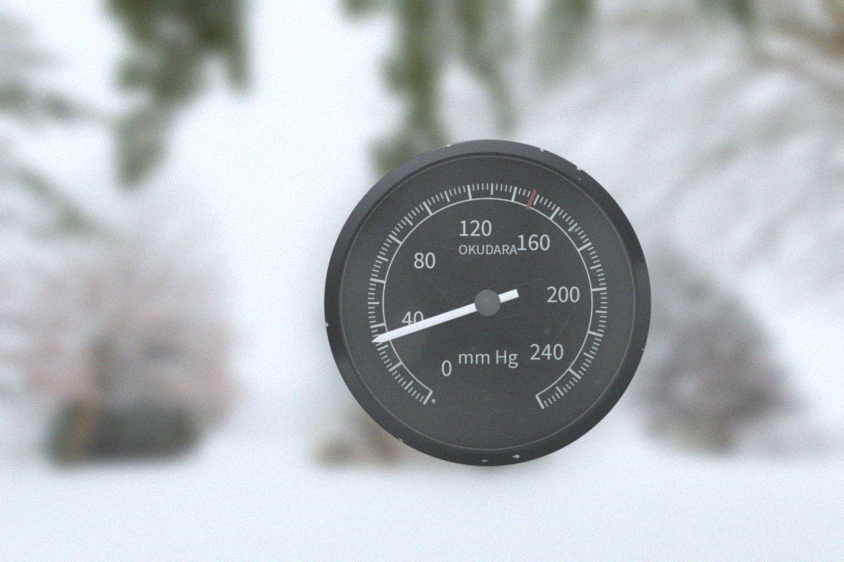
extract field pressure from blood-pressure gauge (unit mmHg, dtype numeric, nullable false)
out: 34 mmHg
